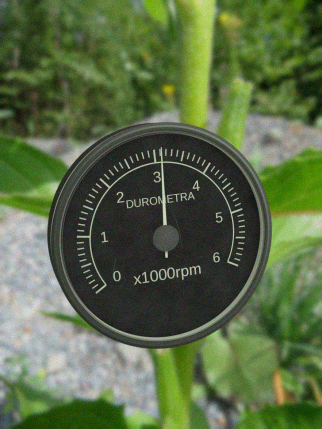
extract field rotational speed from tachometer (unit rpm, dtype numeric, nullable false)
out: 3100 rpm
